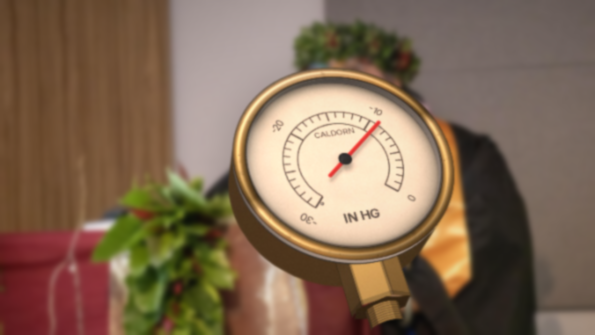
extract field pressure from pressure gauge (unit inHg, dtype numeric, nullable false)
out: -9 inHg
